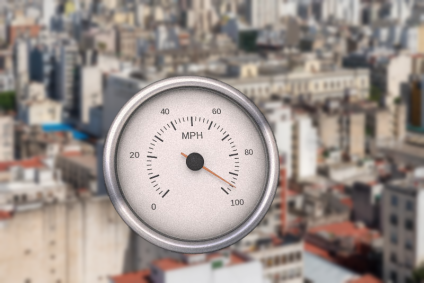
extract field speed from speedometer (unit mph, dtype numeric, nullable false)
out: 96 mph
